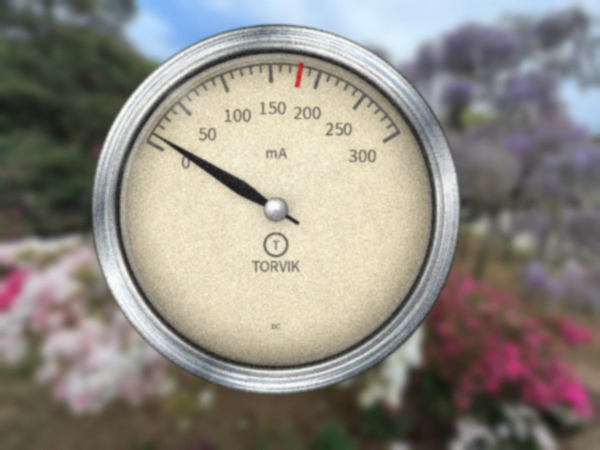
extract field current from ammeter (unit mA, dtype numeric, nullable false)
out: 10 mA
